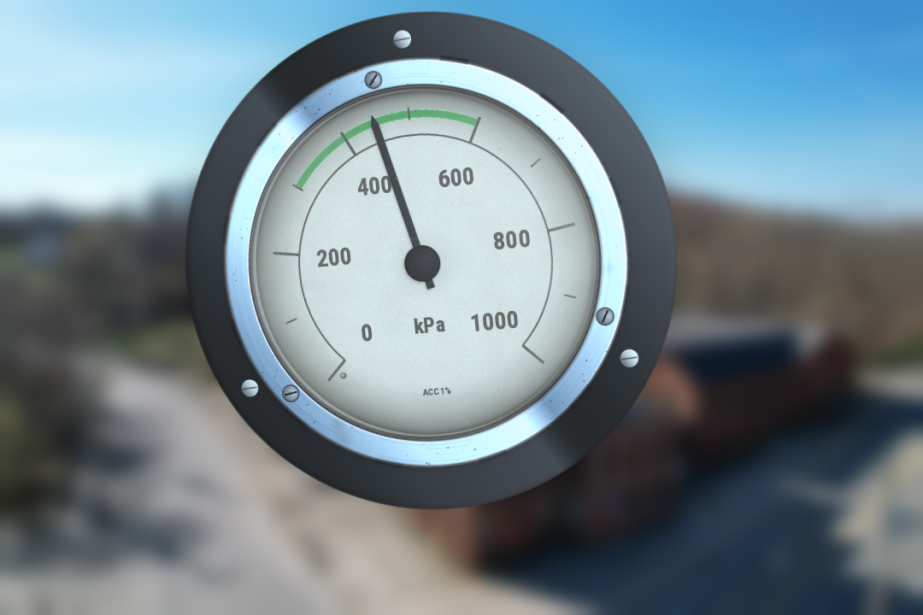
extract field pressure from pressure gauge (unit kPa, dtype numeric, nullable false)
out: 450 kPa
